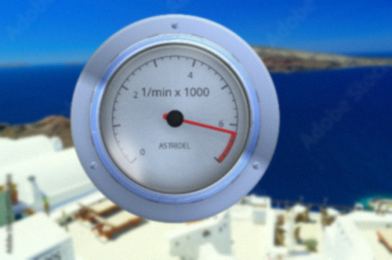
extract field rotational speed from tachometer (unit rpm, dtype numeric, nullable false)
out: 6200 rpm
